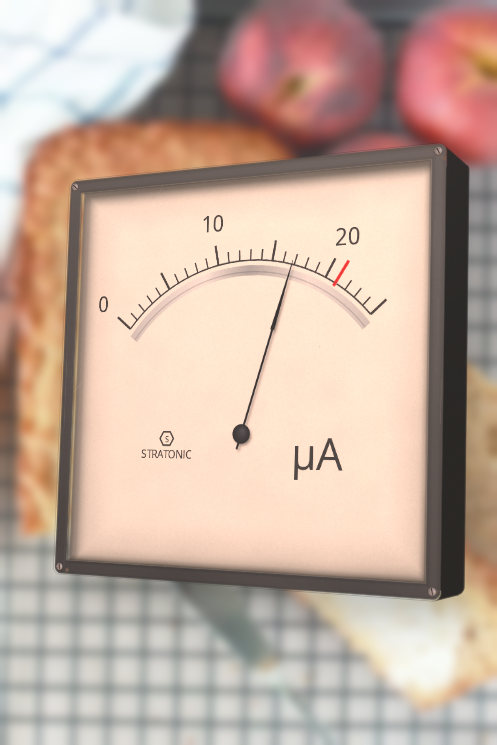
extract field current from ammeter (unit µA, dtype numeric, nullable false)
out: 17 µA
